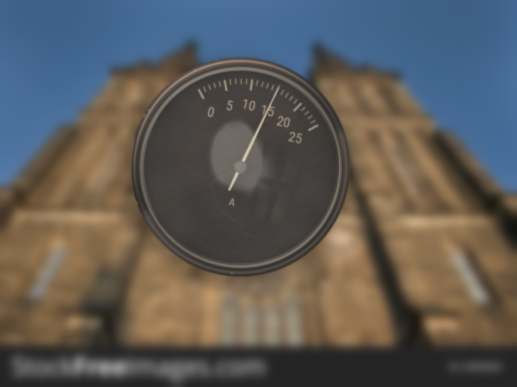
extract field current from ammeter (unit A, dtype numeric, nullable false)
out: 15 A
